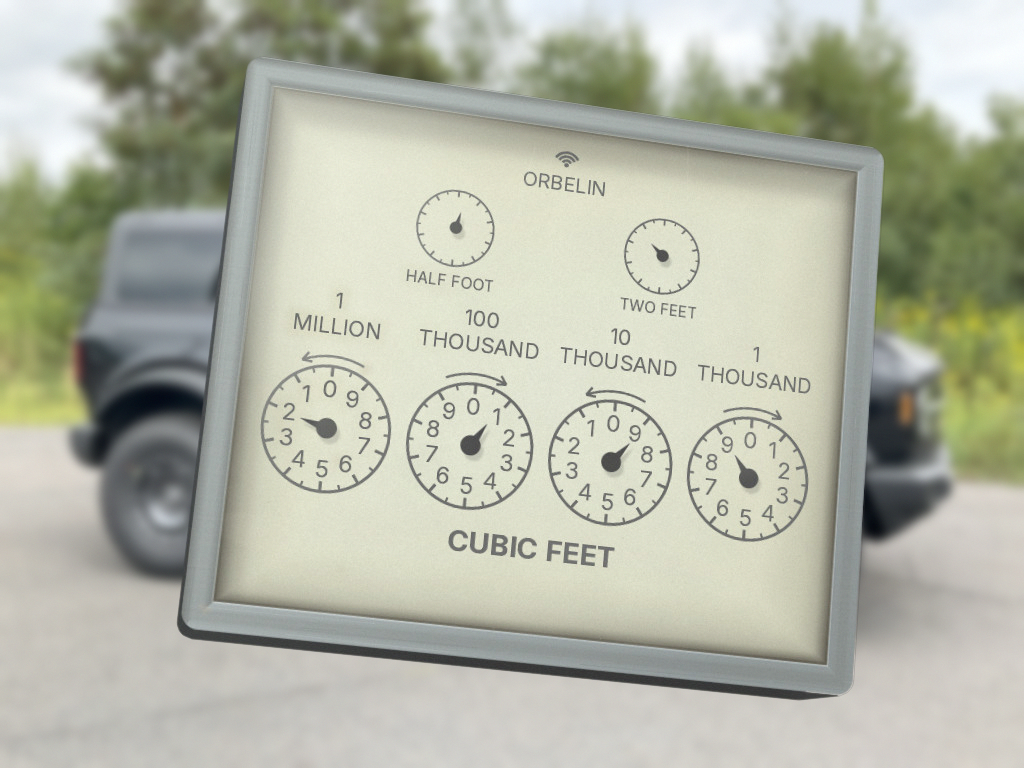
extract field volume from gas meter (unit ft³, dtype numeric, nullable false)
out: 208900 ft³
